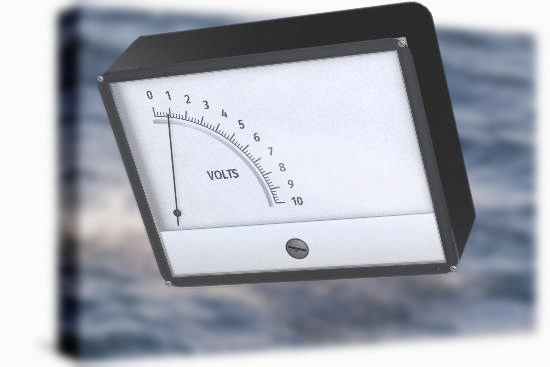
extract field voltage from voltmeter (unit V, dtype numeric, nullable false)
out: 1 V
